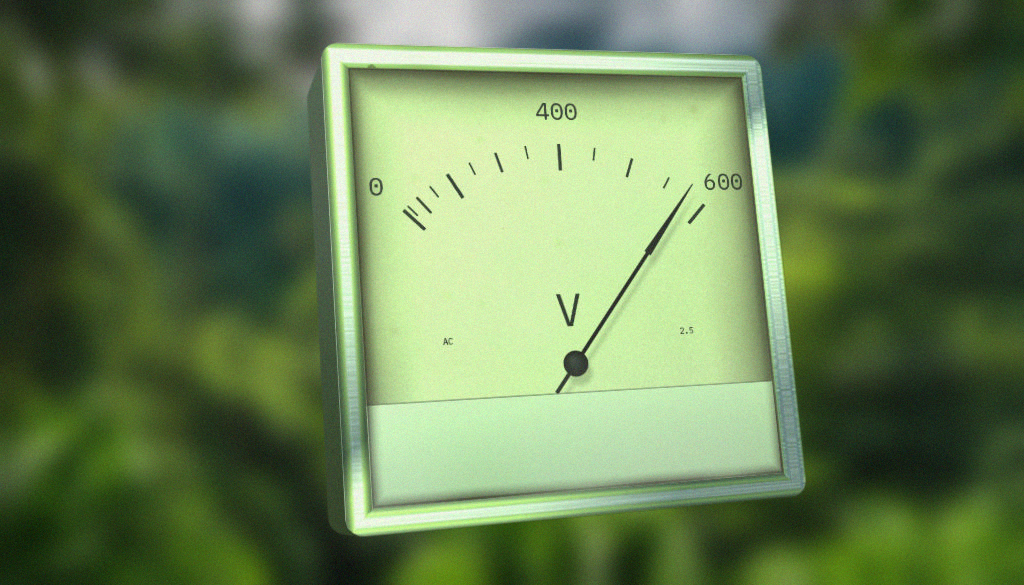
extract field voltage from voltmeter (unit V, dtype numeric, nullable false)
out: 575 V
